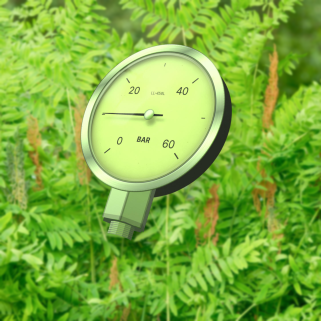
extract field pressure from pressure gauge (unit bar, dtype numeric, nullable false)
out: 10 bar
